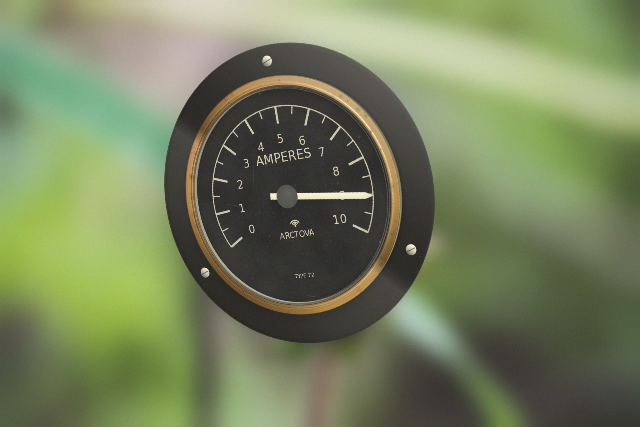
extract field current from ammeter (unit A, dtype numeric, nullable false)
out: 9 A
